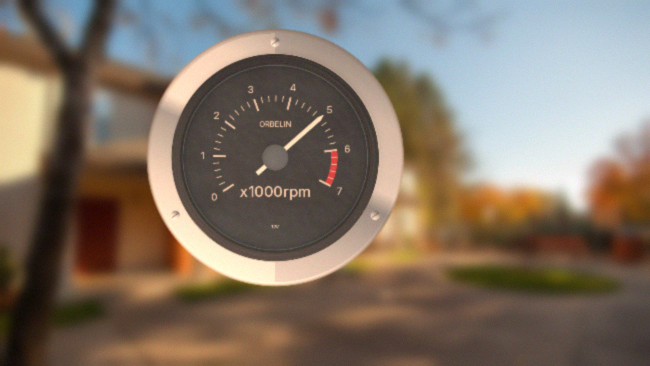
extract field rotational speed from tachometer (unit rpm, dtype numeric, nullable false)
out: 5000 rpm
